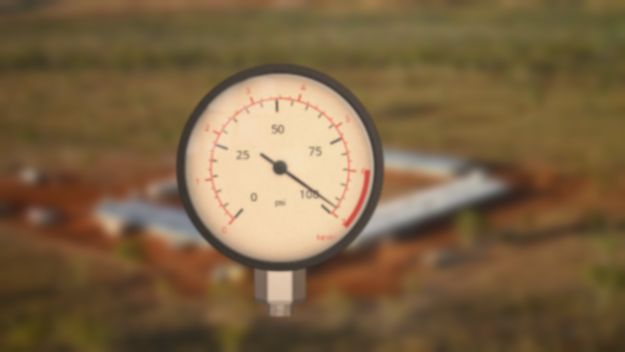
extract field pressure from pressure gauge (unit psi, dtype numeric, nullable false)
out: 97.5 psi
